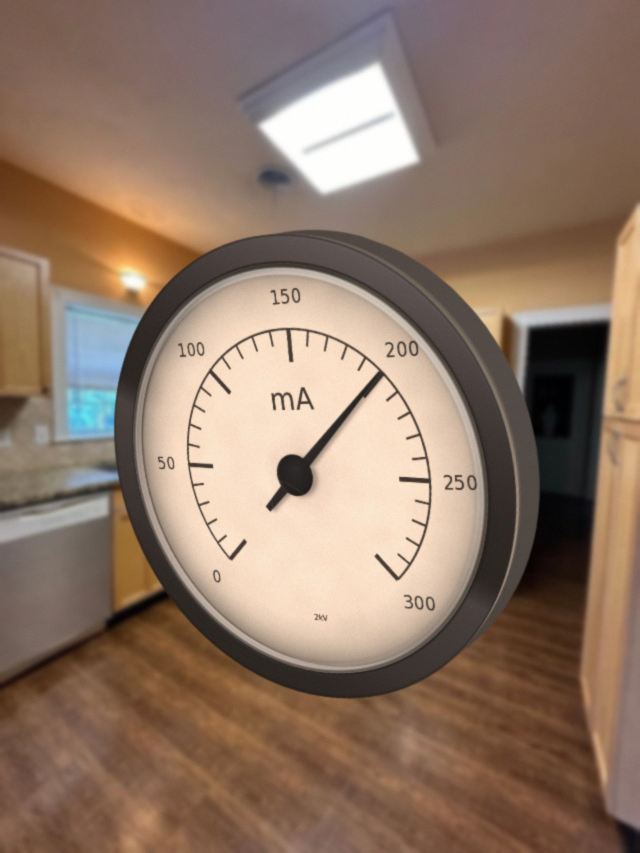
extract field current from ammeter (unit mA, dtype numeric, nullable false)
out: 200 mA
